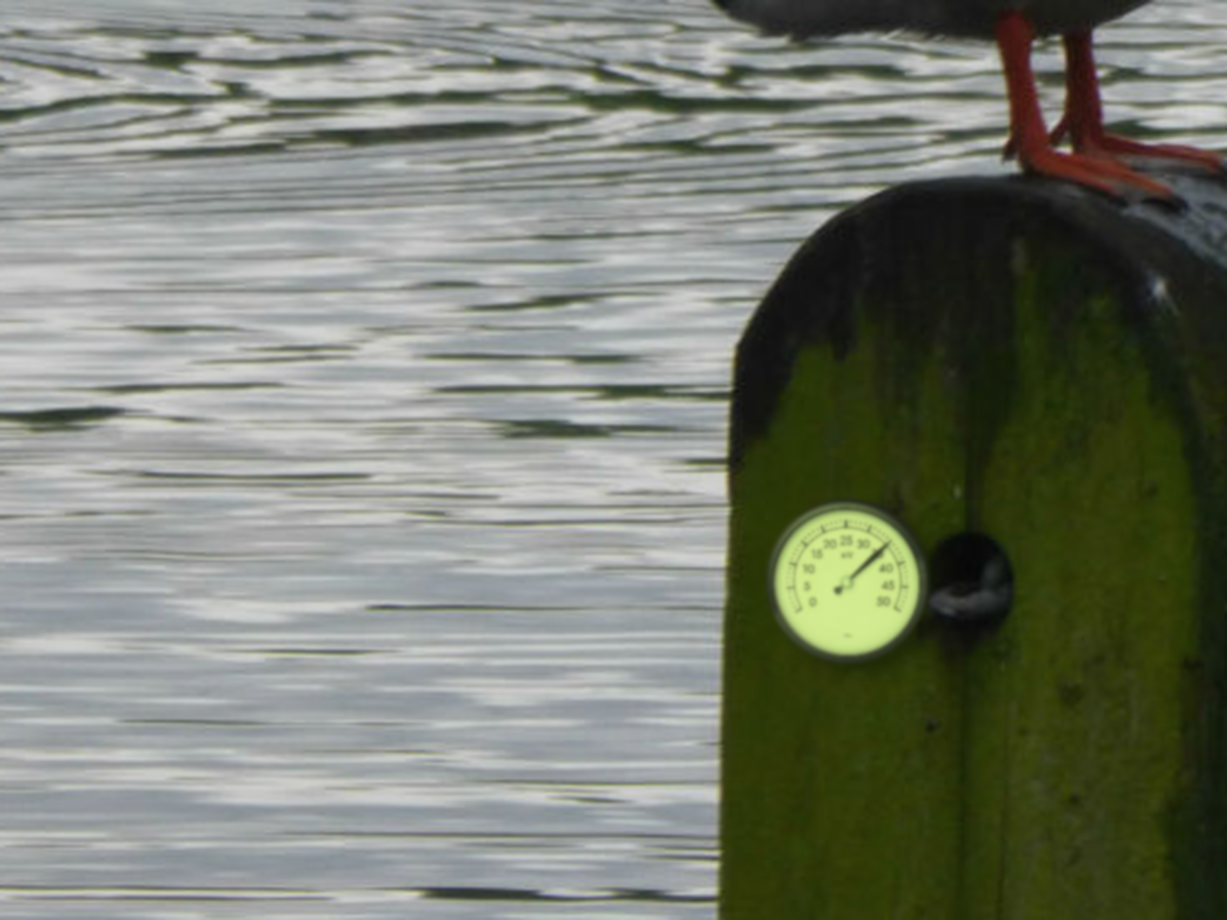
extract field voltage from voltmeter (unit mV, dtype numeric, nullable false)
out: 35 mV
